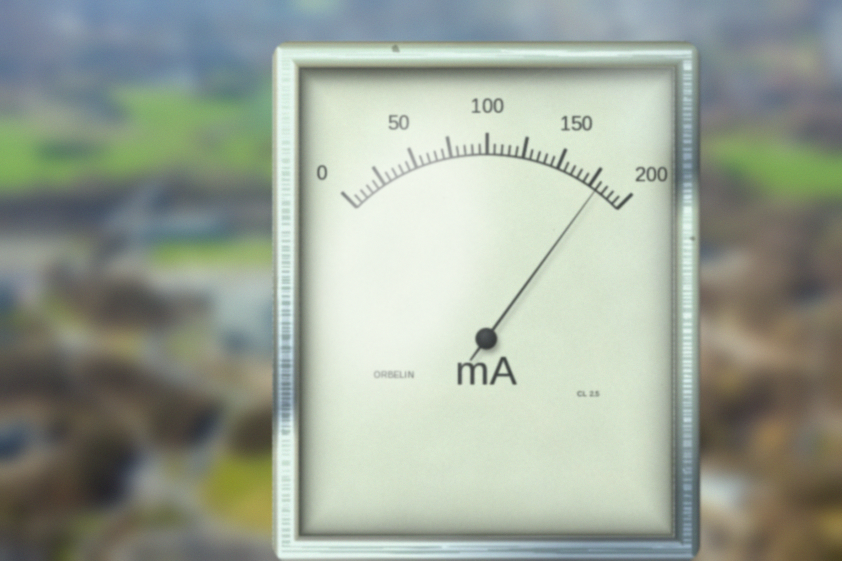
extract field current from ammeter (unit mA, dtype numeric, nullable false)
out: 180 mA
